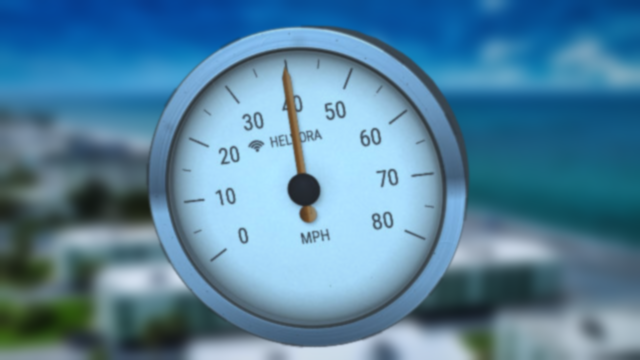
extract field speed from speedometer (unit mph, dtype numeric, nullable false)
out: 40 mph
